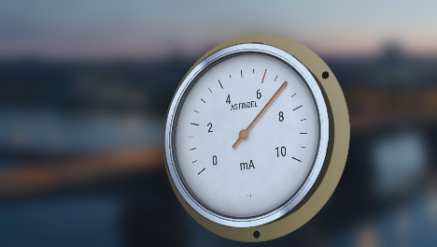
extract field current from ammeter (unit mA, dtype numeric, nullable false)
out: 7 mA
